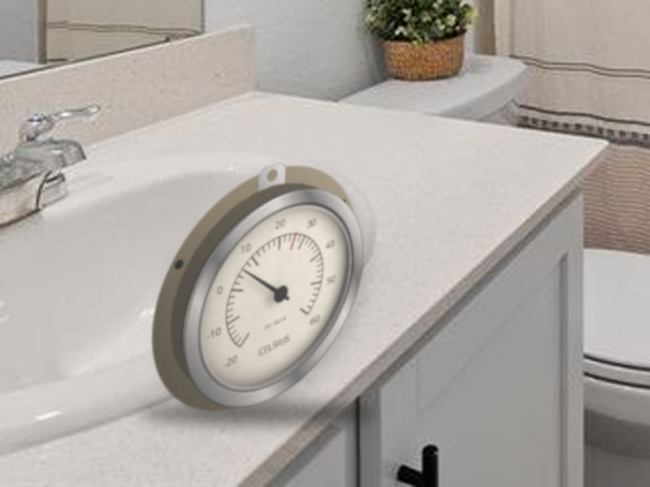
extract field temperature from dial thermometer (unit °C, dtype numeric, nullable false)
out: 6 °C
